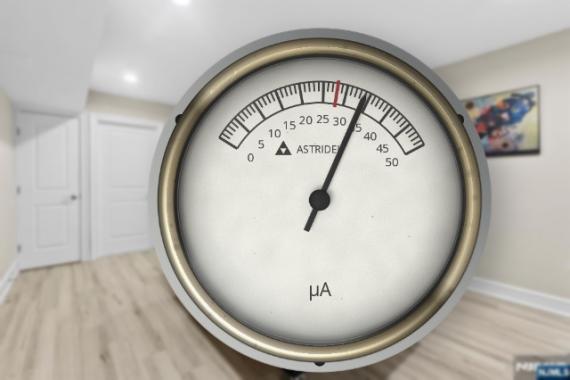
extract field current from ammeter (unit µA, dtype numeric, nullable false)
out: 34 µA
